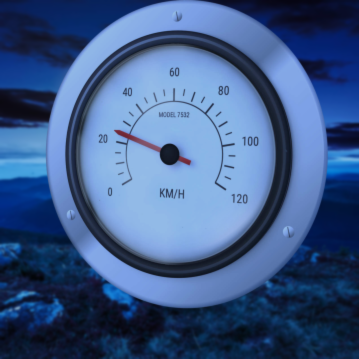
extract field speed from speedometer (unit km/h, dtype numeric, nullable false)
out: 25 km/h
